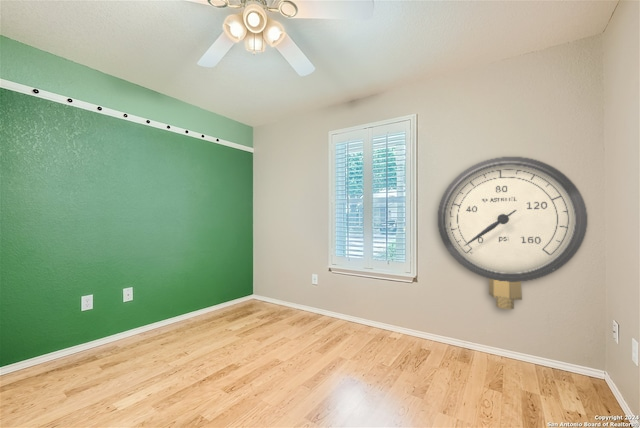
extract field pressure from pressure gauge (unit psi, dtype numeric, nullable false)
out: 5 psi
